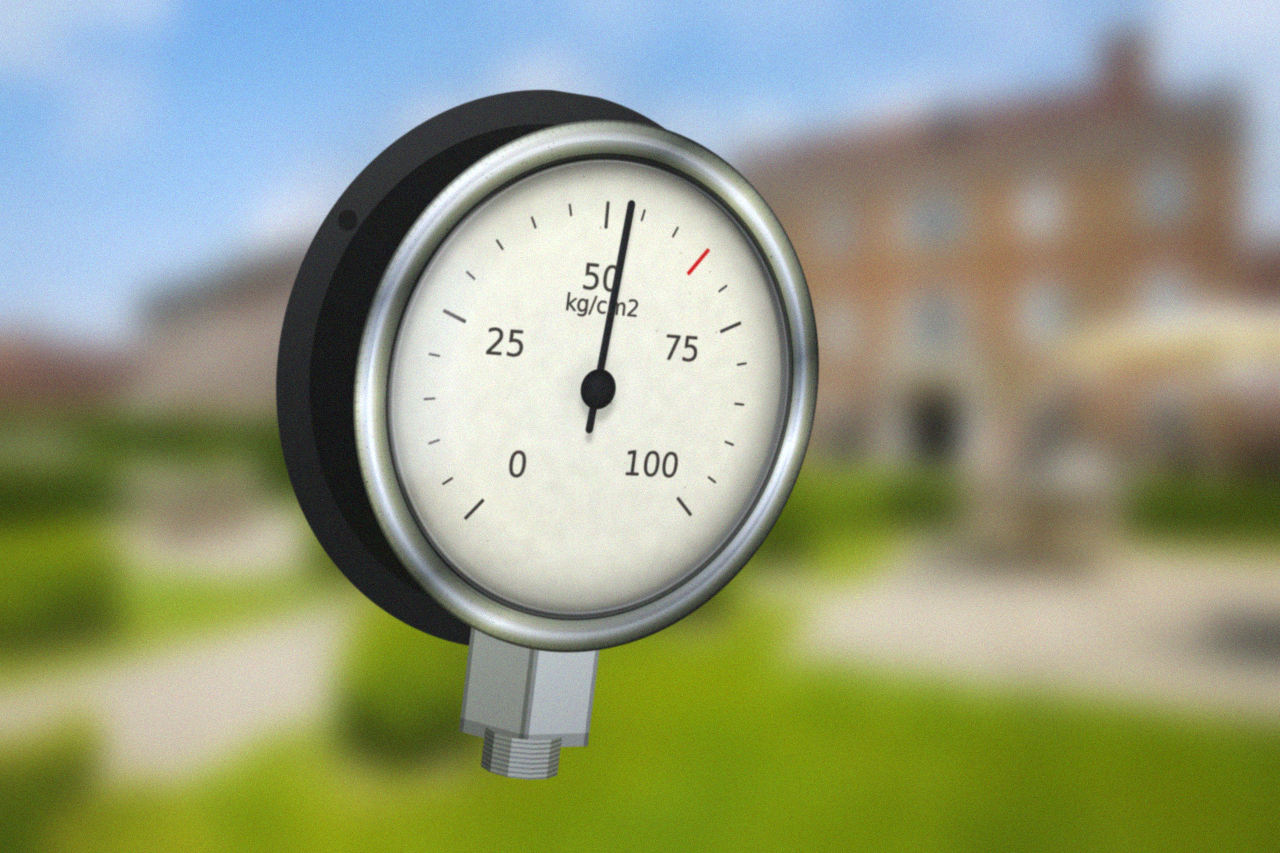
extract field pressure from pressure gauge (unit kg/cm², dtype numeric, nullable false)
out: 52.5 kg/cm²
